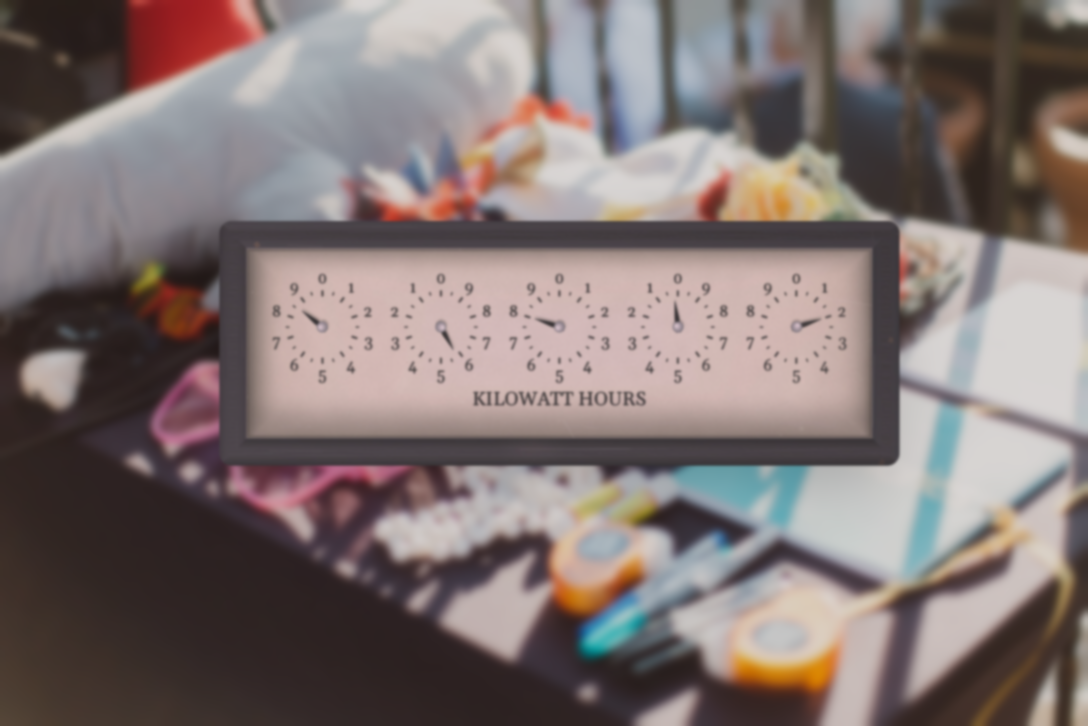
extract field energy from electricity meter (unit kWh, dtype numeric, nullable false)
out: 85802 kWh
